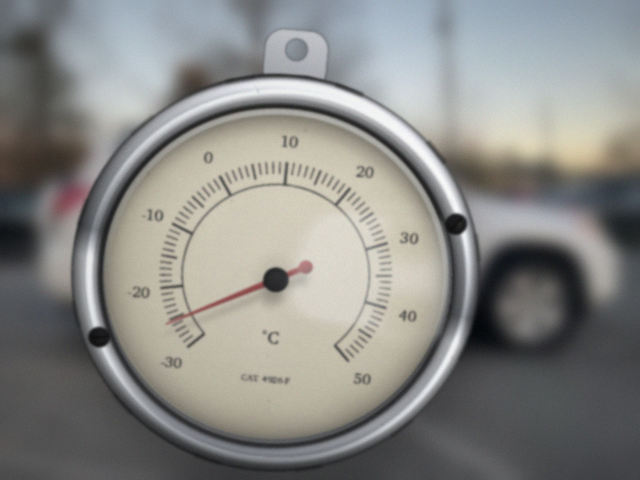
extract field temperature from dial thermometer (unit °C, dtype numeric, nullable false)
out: -25 °C
